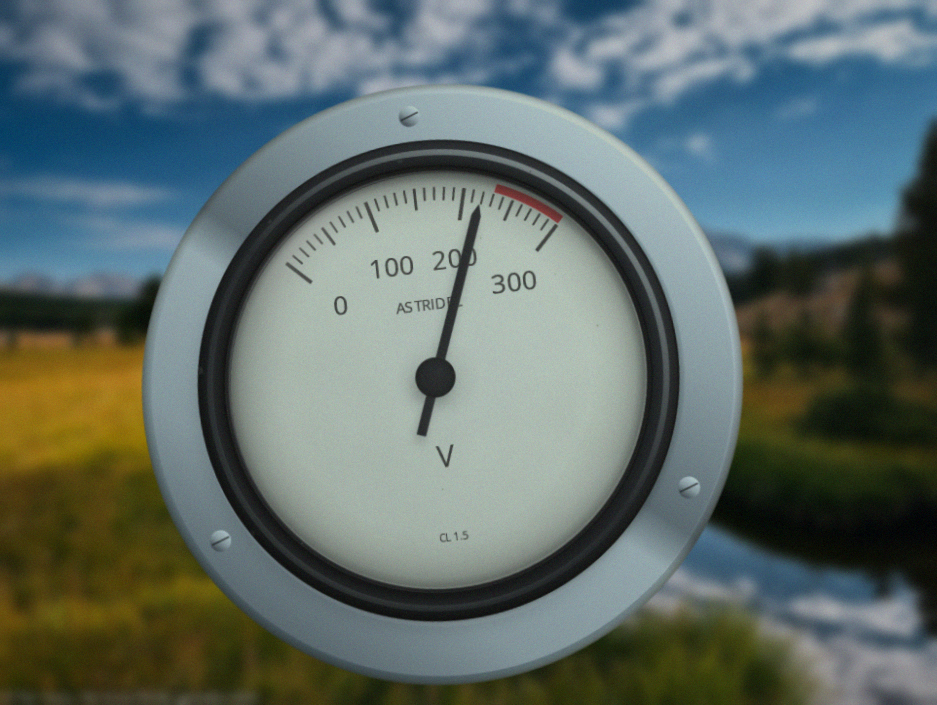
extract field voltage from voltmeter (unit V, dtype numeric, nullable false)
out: 220 V
